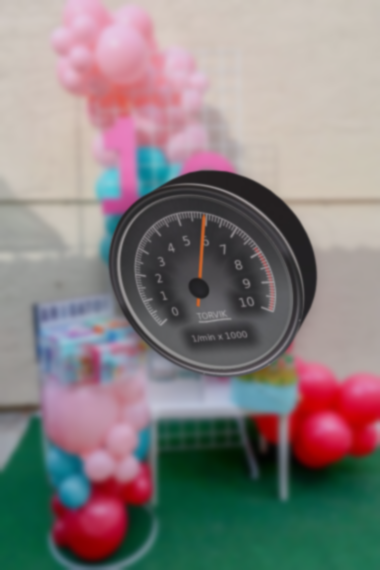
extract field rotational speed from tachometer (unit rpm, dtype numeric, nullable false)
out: 6000 rpm
